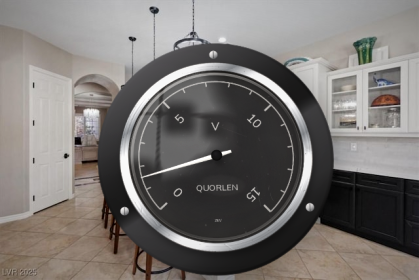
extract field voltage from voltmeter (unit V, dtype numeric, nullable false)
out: 1.5 V
